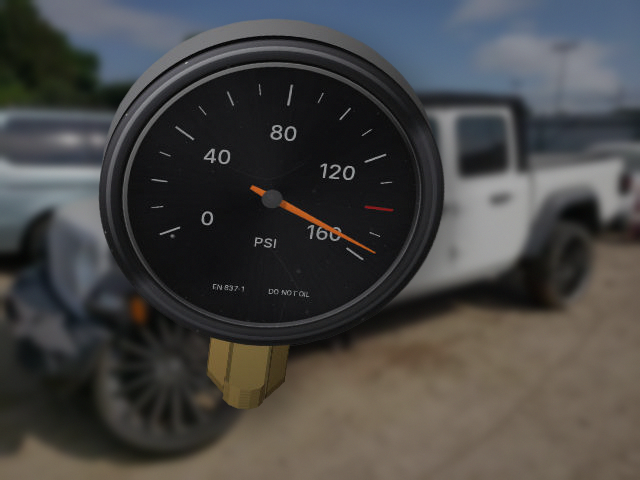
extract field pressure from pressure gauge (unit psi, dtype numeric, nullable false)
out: 155 psi
